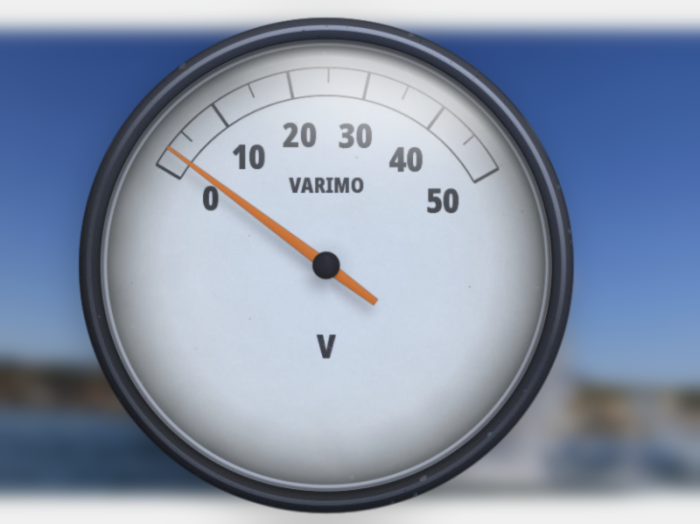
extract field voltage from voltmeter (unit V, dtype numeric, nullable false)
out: 2.5 V
